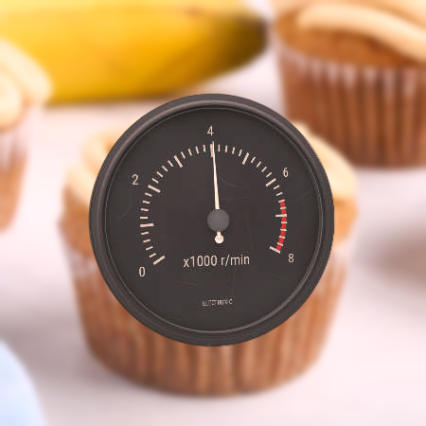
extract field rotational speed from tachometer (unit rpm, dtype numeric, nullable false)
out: 4000 rpm
